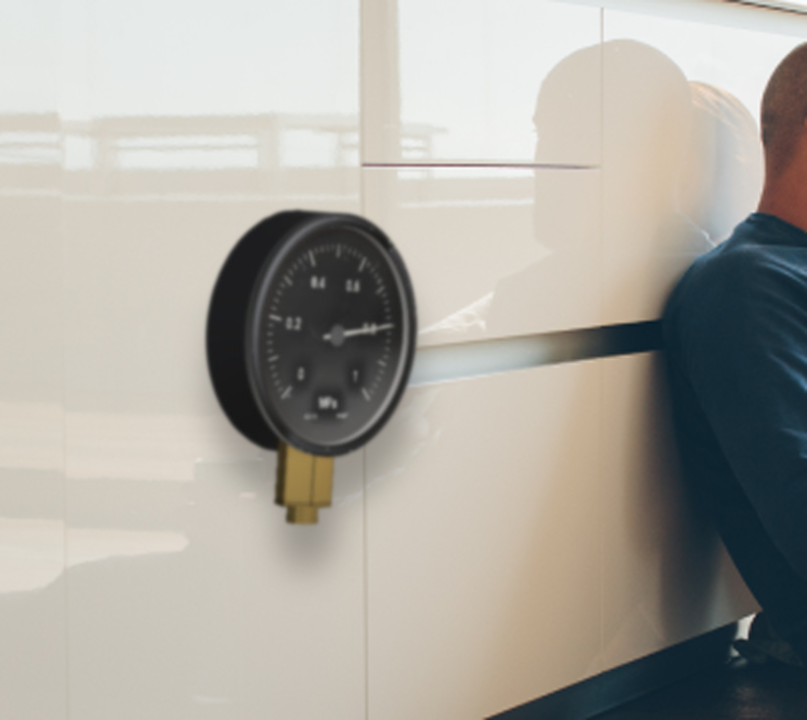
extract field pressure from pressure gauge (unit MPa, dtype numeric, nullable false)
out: 0.8 MPa
